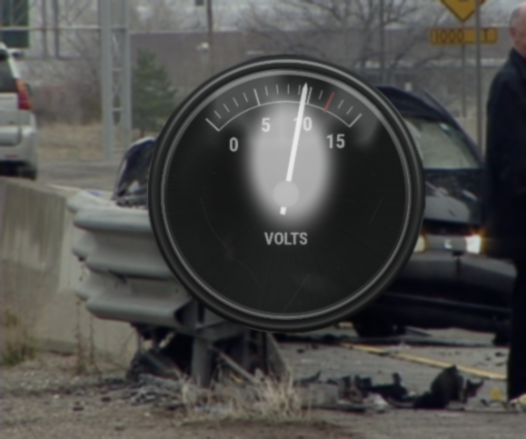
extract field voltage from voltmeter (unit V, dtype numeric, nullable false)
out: 9.5 V
